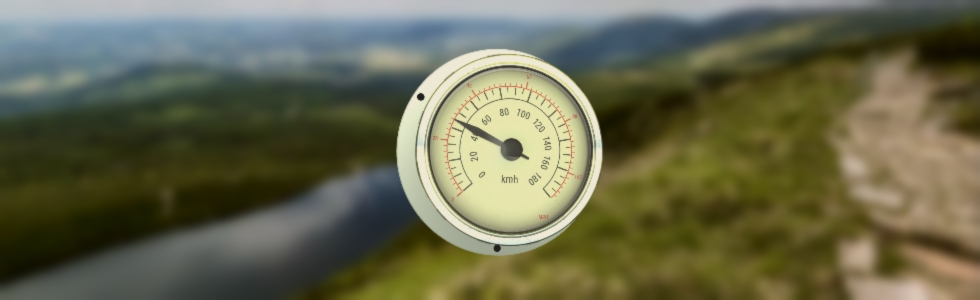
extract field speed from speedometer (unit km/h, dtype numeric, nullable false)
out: 45 km/h
